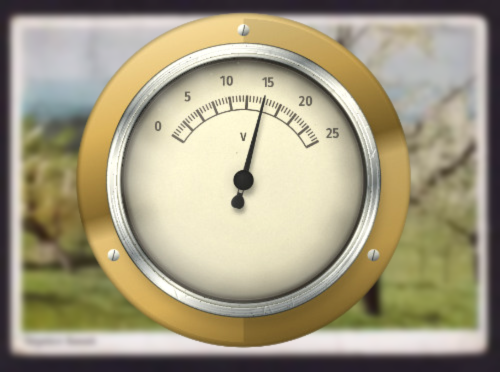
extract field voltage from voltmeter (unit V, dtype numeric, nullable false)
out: 15 V
